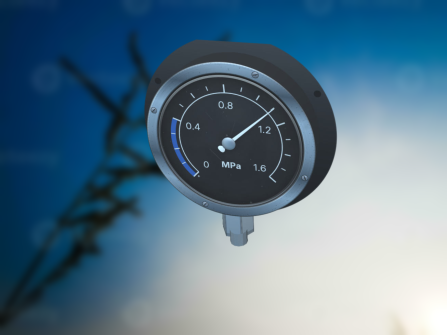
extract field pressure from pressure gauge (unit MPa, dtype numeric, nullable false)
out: 1.1 MPa
